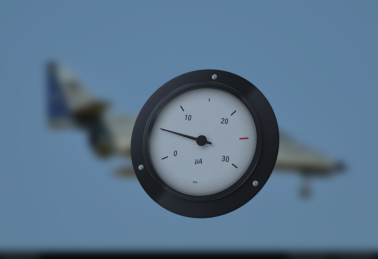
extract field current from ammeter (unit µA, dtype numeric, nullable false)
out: 5 µA
